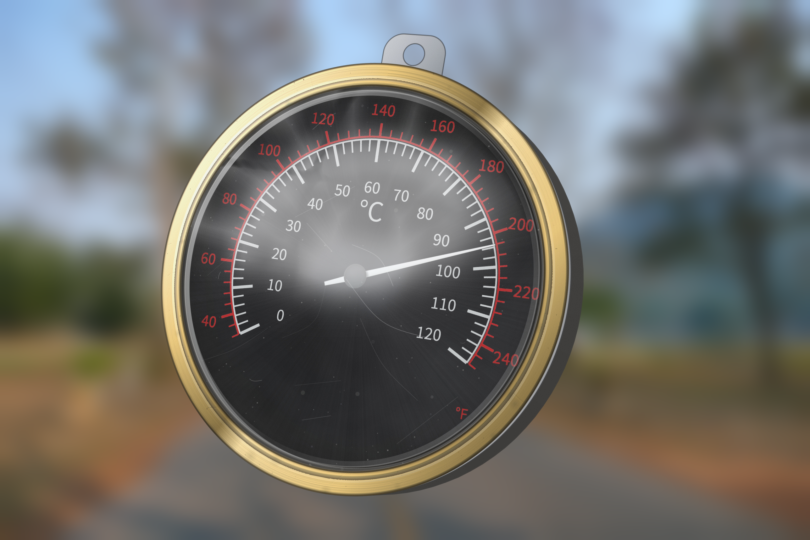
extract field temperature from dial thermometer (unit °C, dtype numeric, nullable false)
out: 96 °C
